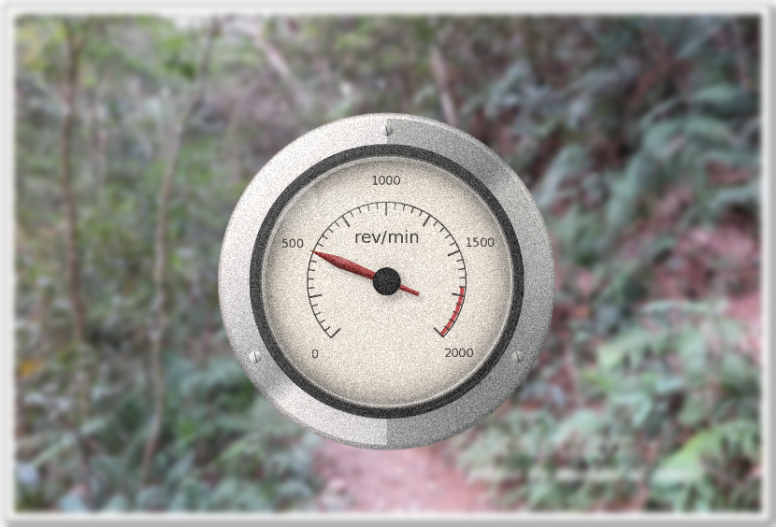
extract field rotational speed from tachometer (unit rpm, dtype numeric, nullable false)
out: 500 rpm
